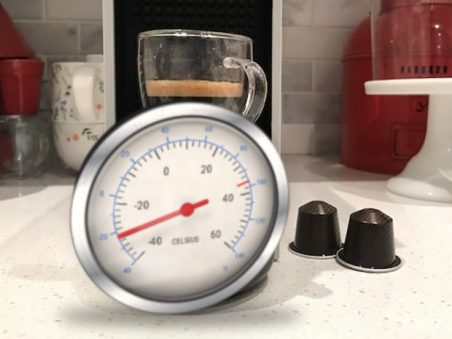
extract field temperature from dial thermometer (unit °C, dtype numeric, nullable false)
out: -30 °C
